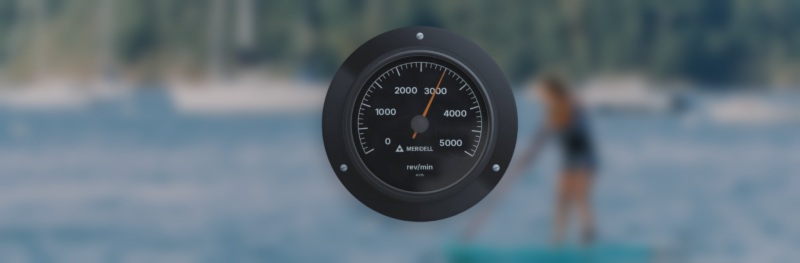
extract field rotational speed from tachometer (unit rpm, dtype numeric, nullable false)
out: 3000 rpm
